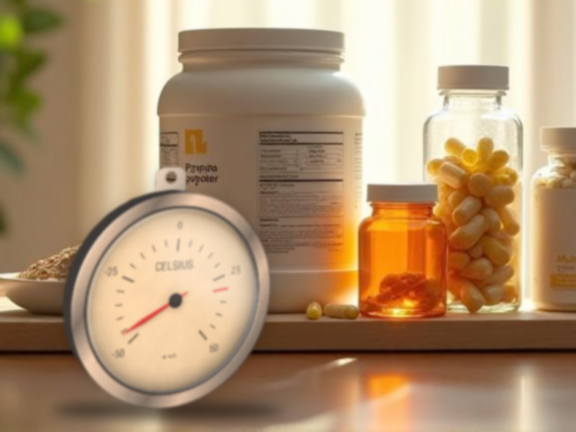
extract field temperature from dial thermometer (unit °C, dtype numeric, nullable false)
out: -45 °C
